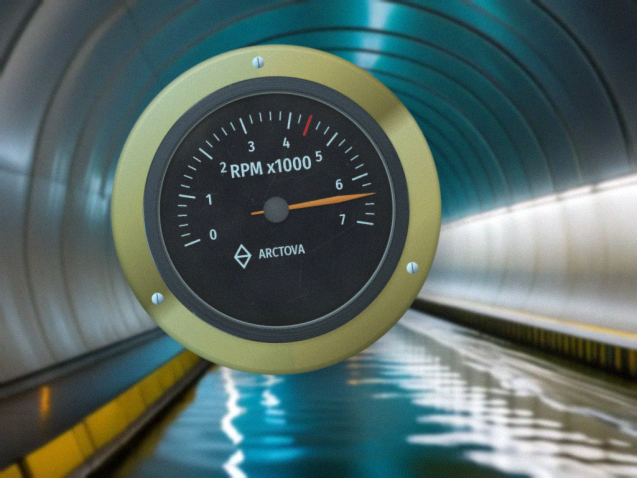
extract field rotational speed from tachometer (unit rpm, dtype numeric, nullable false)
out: 6400 rpm
